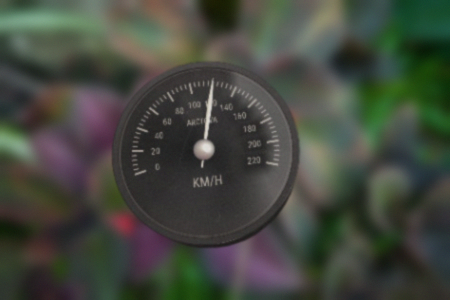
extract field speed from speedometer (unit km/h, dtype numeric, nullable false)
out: 120 km/h
